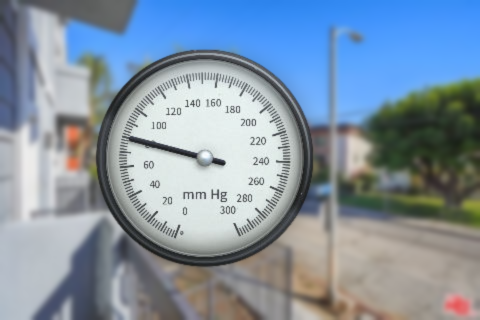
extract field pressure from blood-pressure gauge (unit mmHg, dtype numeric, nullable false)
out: 80 mmHg
